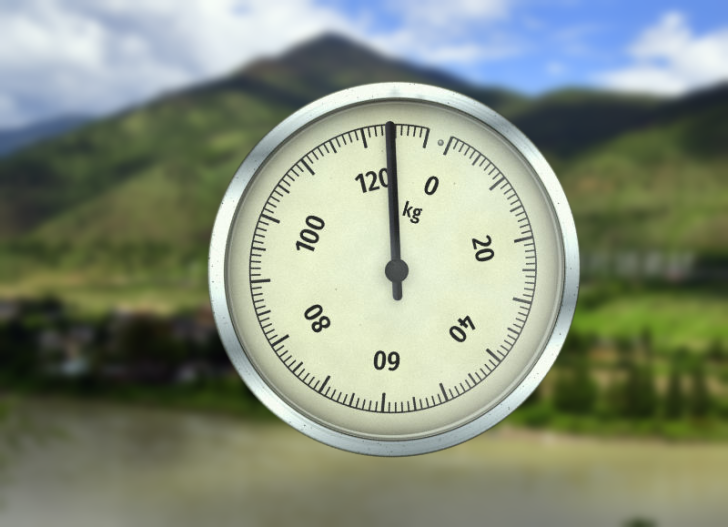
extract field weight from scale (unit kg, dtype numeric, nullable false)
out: 124 kg
